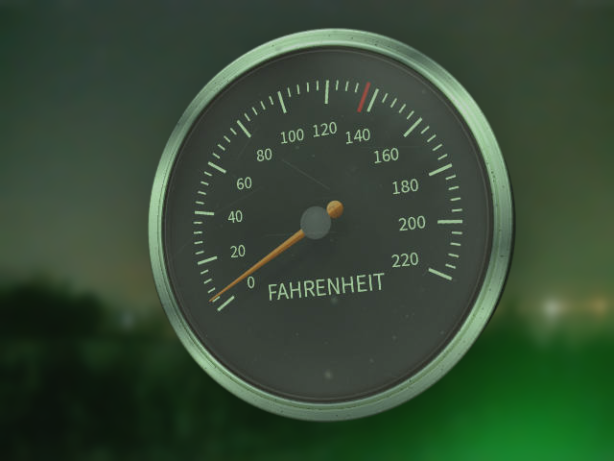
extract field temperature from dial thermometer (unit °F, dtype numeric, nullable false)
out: 4 °F
